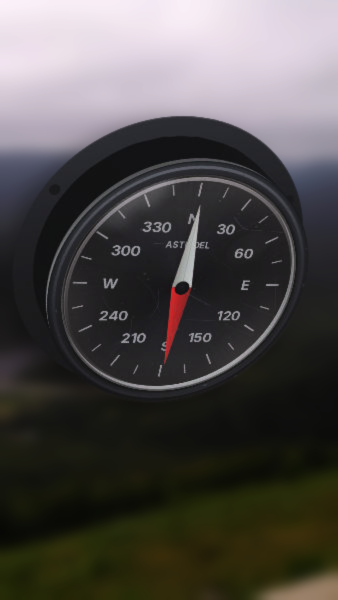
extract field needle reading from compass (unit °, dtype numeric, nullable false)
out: 180 °
